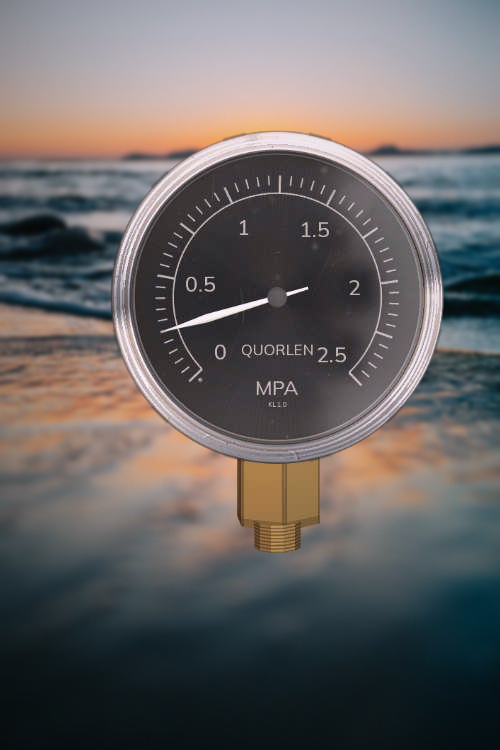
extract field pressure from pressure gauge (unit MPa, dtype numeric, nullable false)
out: 0.25 MPa
